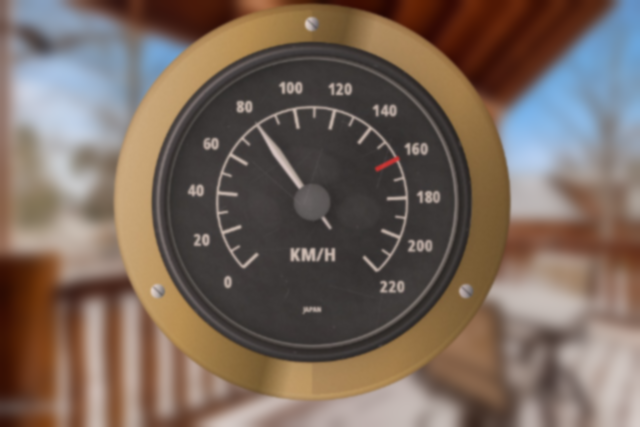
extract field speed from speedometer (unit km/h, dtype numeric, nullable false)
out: 80 km/h
